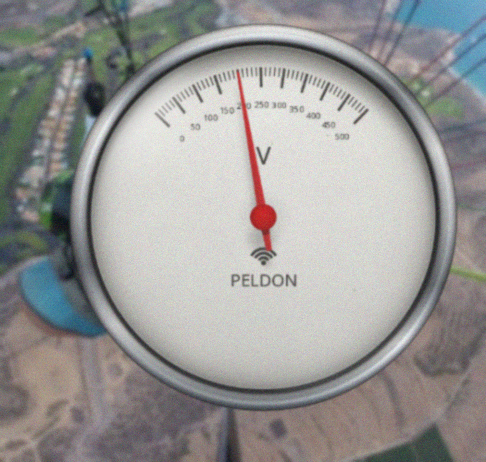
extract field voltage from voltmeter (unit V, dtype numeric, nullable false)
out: 200 V
